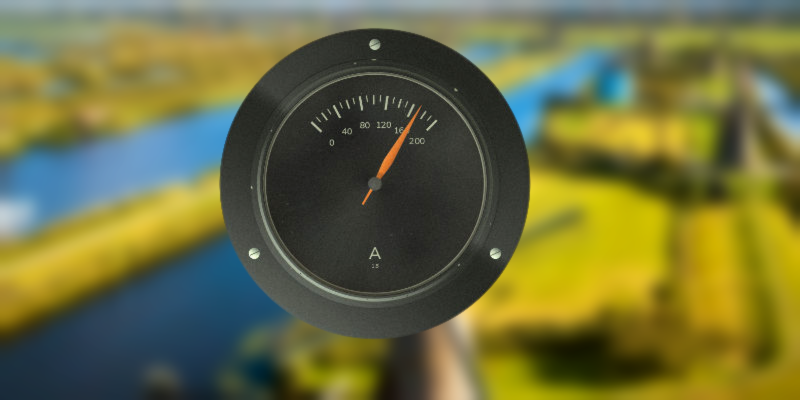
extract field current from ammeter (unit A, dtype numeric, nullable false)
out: 170 A
